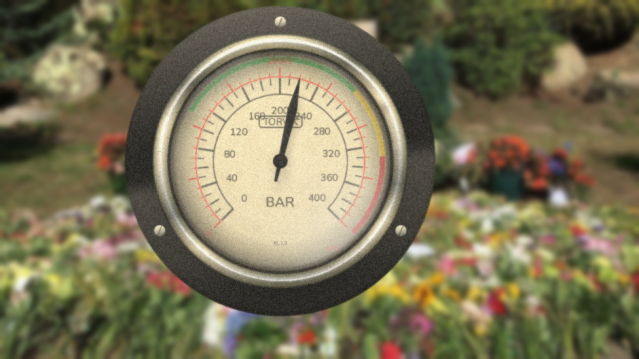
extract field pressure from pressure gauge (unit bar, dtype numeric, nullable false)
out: 220 bar
